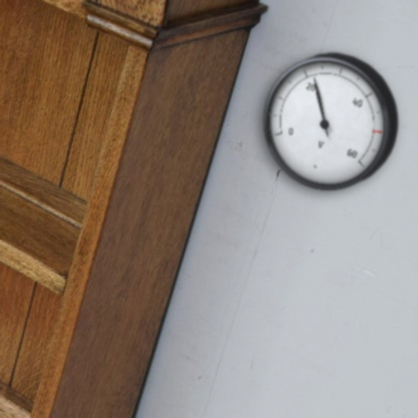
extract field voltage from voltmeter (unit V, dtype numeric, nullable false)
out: 22.5 V
